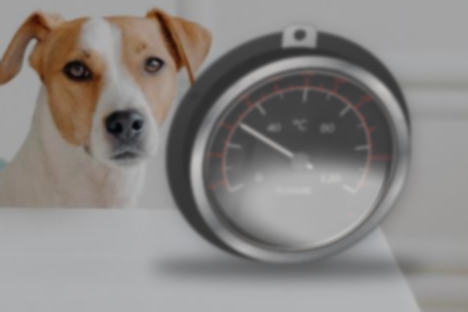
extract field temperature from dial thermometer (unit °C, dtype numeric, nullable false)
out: 30 °C
